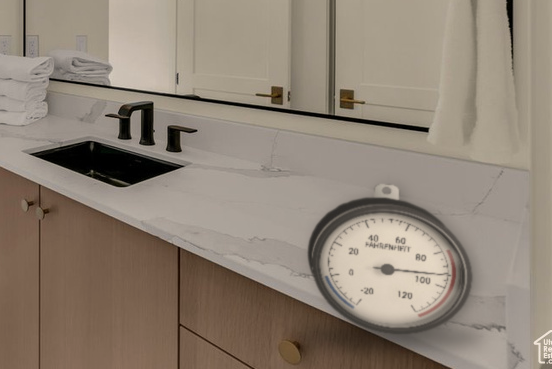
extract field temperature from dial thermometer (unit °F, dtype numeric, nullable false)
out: 92 °F
